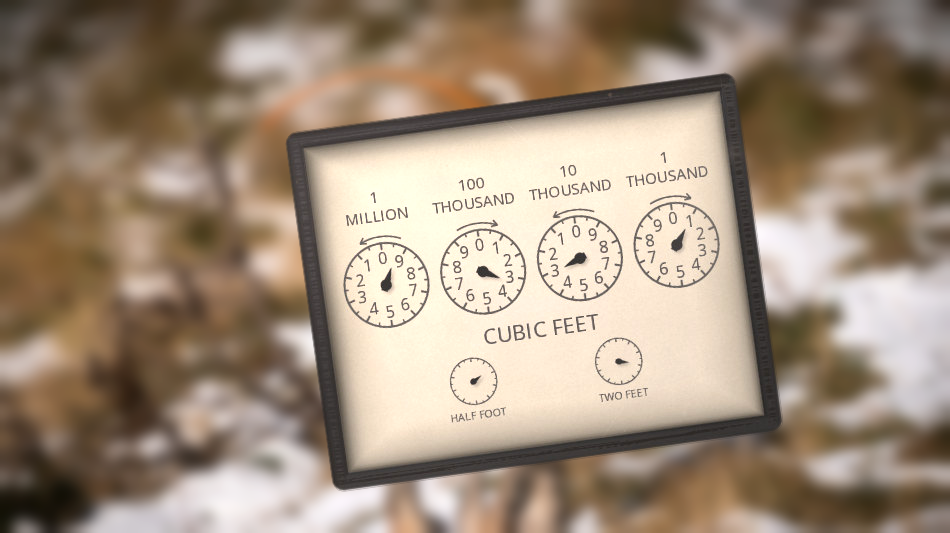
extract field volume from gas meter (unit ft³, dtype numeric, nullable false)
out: 933100 ft³
